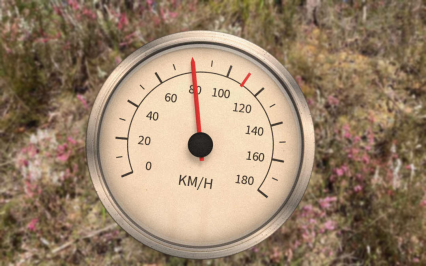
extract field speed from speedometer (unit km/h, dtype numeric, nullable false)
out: 80 km/h
